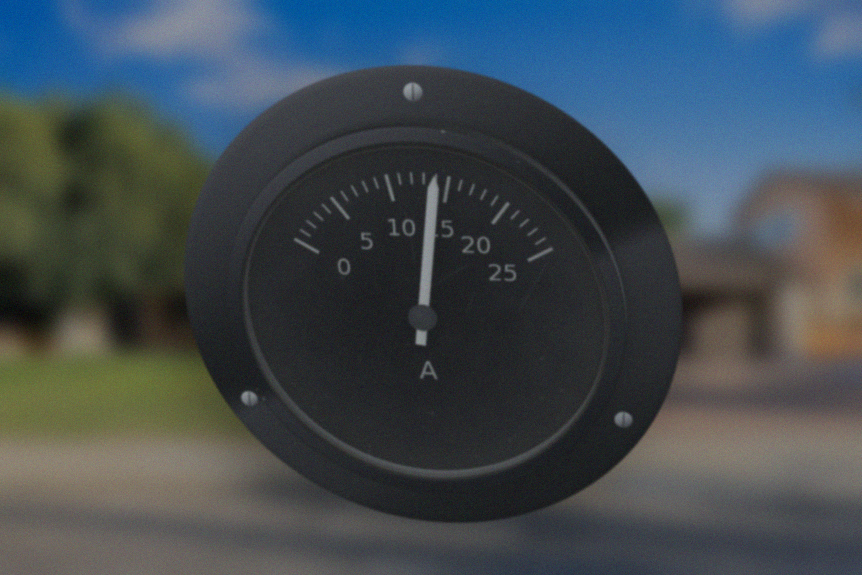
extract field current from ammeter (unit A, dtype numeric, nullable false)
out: 14 A
